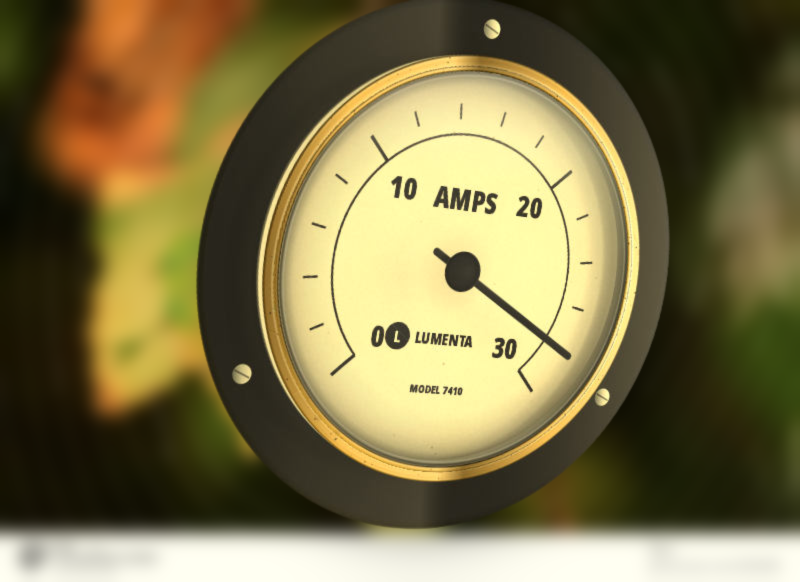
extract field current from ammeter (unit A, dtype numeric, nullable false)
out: 28 A
